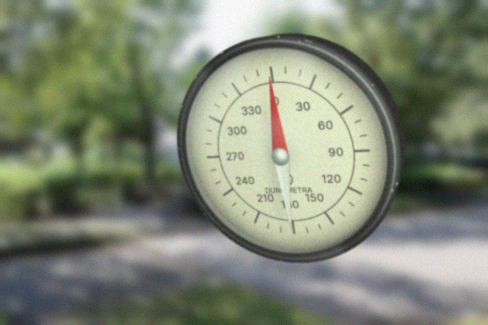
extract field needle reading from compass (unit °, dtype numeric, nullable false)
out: 0 °
